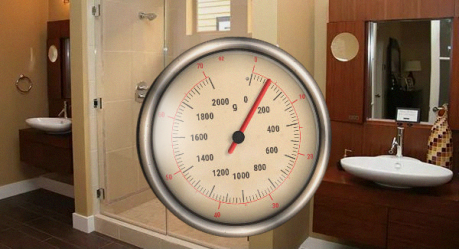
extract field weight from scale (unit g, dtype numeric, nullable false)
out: 100 g
